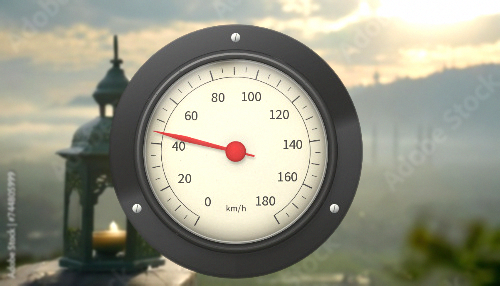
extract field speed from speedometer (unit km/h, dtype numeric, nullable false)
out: 45 km/h
